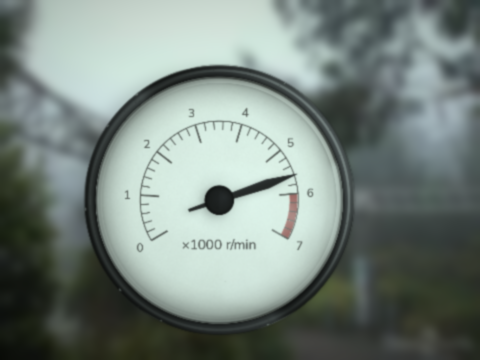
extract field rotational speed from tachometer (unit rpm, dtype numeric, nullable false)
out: 5600 rpm
